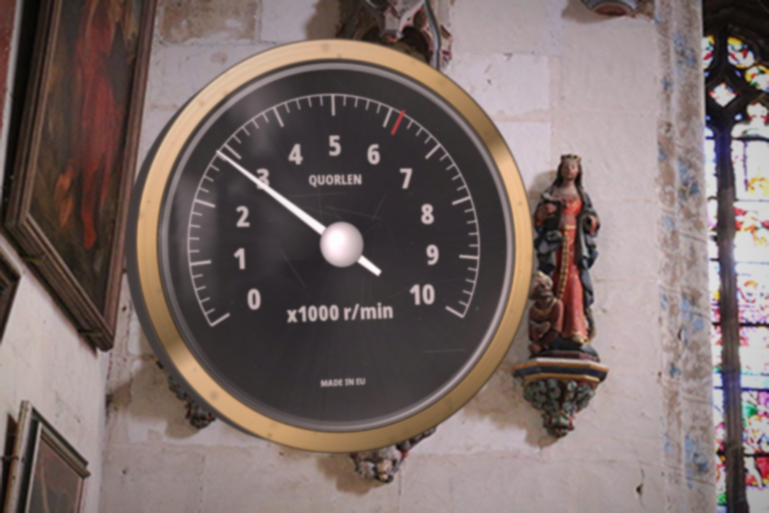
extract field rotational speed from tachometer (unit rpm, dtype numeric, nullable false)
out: 2800 rpm
